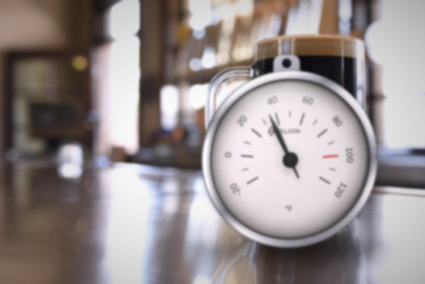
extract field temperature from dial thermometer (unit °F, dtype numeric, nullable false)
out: 35 °F
